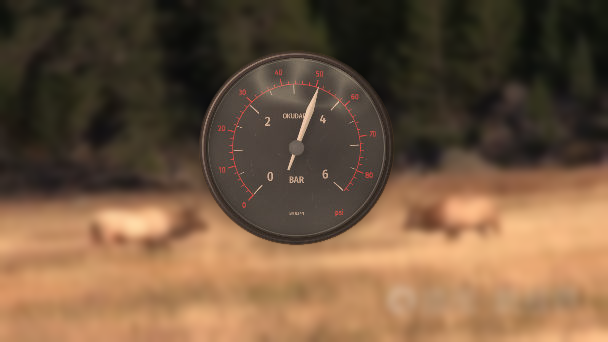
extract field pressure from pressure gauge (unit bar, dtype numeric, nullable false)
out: 3.5 bar
